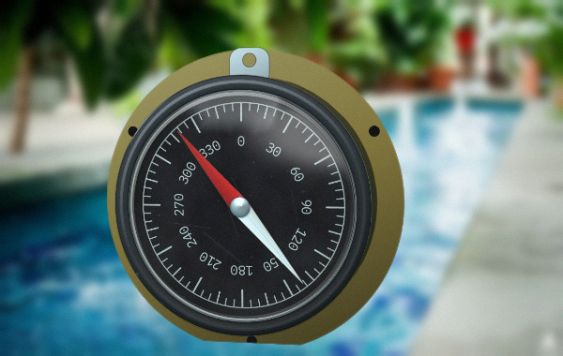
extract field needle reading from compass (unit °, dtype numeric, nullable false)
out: 320 °
